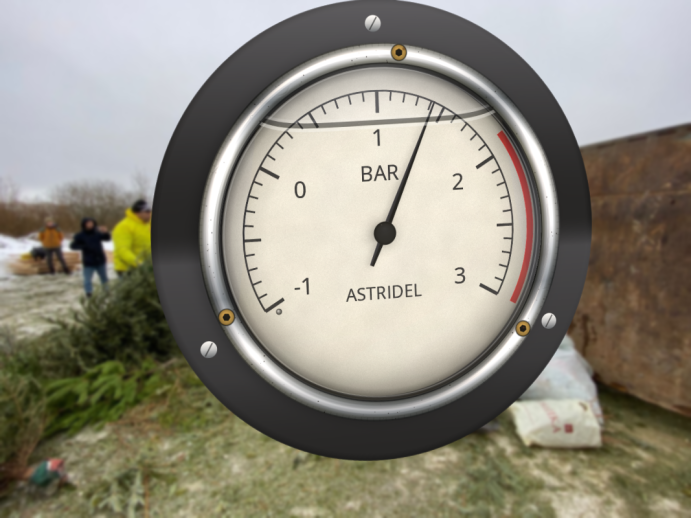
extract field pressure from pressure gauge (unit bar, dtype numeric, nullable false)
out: 1.4 bar
